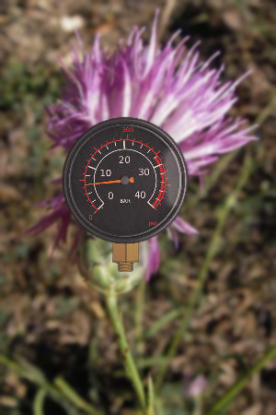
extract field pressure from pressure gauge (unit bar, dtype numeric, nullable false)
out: 6 bar
